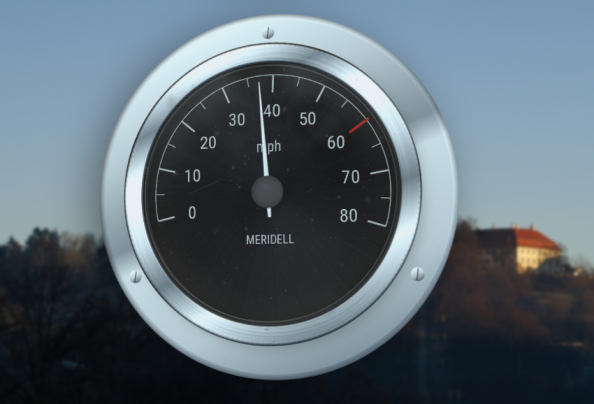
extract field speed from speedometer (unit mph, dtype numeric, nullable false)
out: 37.5 mph
